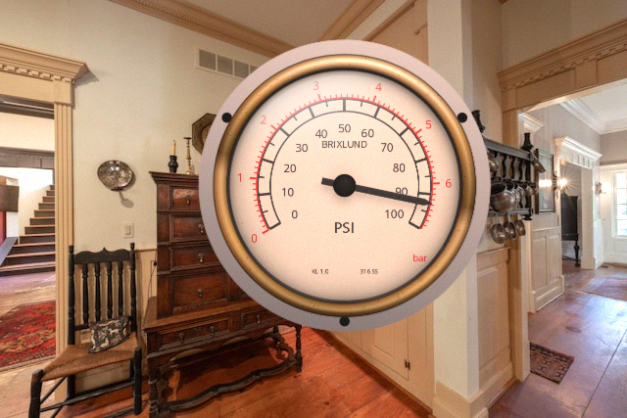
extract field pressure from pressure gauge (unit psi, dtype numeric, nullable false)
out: 92.5 psi
